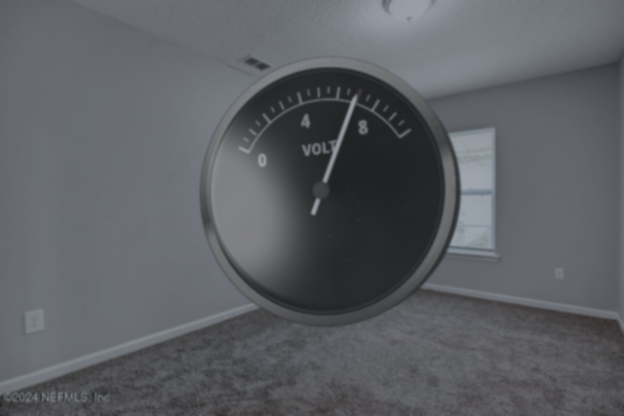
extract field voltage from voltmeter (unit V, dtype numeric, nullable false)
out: 7 V
